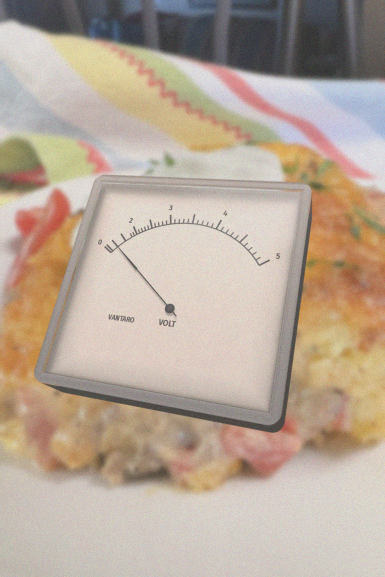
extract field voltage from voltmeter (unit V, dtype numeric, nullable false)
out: 1 V
